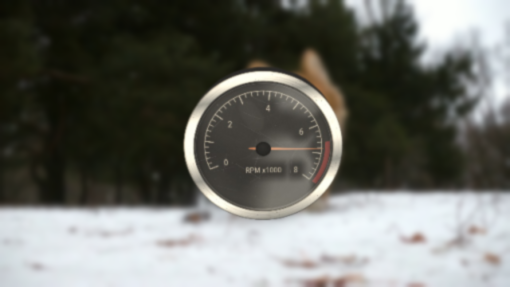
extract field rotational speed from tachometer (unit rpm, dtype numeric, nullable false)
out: 6800 rpm
